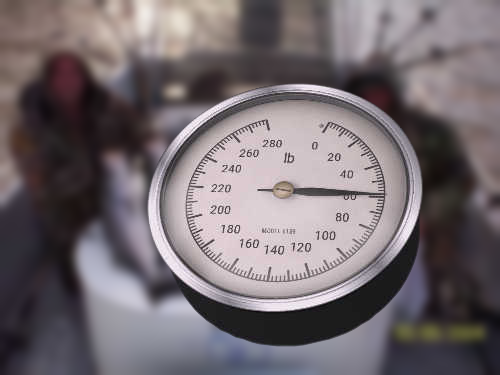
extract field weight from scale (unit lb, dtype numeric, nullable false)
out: 60 lb
